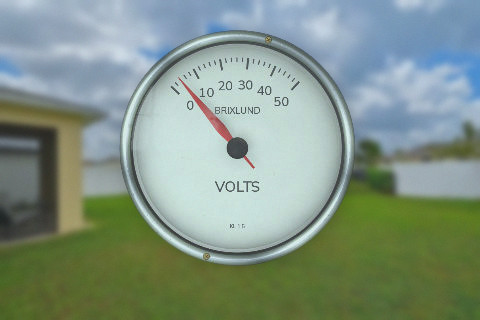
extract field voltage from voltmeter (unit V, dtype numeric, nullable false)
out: 4 V
